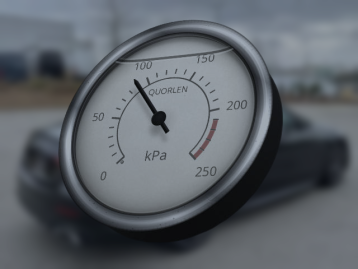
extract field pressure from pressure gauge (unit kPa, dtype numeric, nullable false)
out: 90 kPa
